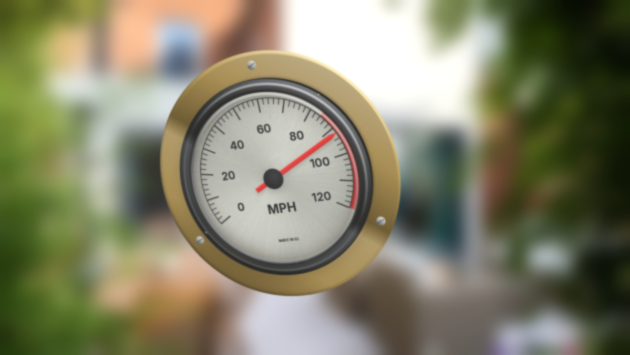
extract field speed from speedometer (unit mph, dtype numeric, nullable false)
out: 92 mph
